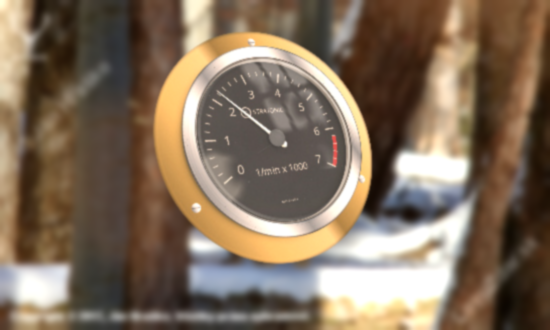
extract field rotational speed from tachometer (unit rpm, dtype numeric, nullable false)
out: 2200 rpm
